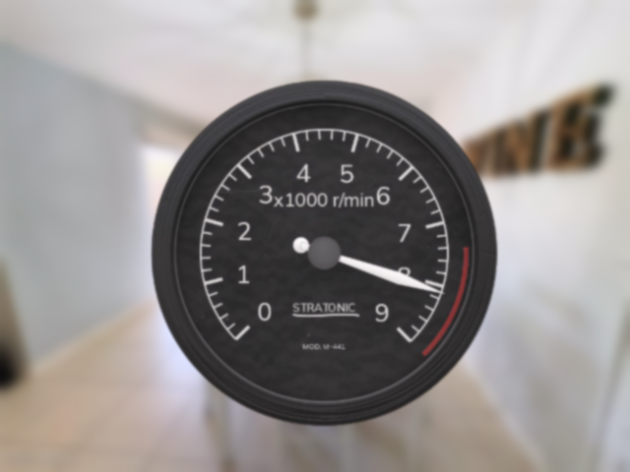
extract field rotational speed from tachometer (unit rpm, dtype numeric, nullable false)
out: 8100 rpm
